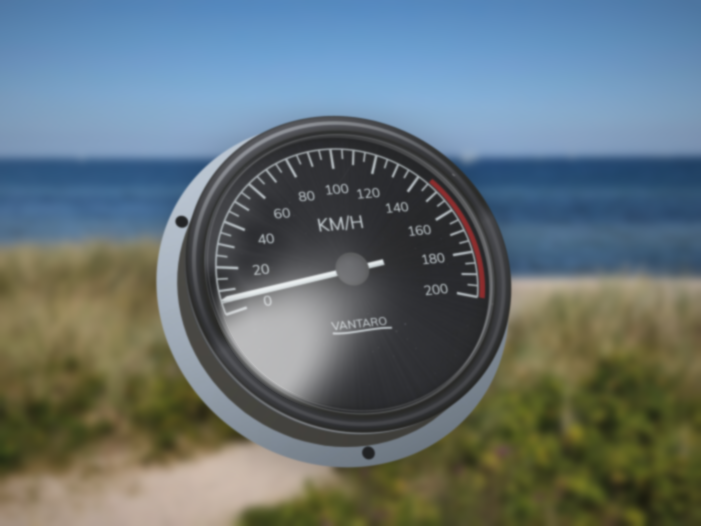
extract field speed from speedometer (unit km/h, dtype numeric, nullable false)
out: 5 km/h
